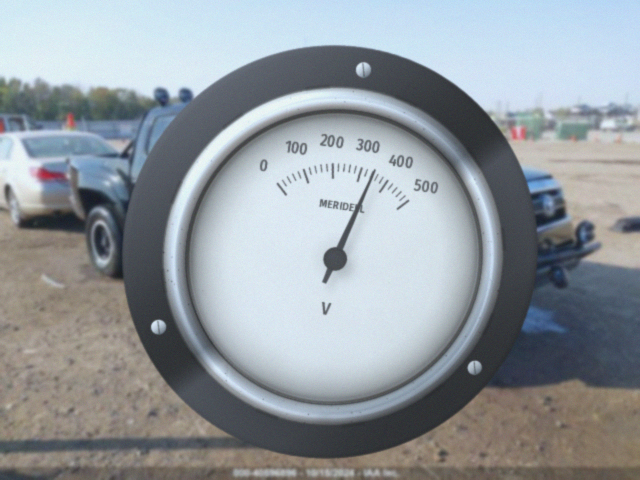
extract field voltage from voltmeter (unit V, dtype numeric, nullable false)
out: 340 V
